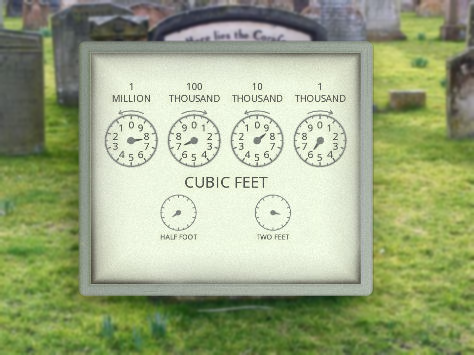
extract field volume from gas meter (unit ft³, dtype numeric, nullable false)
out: 768600 ft³
